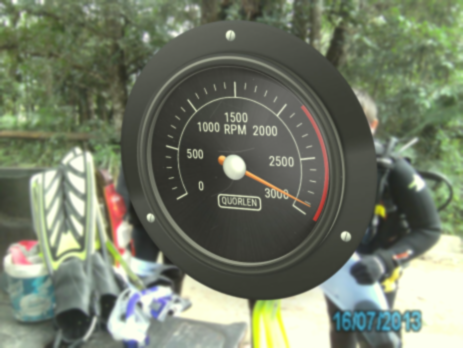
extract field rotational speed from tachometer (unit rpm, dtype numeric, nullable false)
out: 2900 rpm
